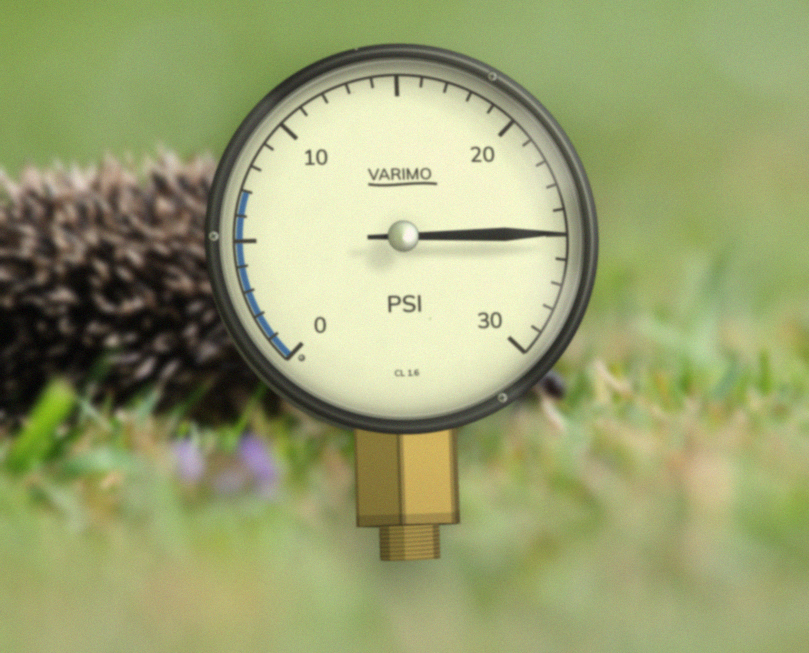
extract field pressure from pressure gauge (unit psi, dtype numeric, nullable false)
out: 25 psi
